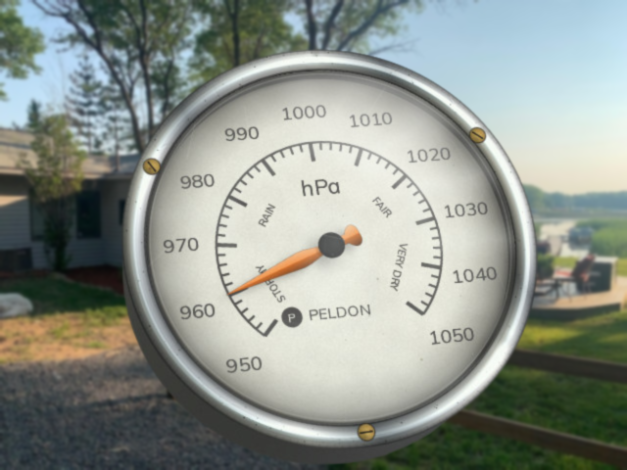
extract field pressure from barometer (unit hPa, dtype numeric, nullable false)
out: 960 hPa
